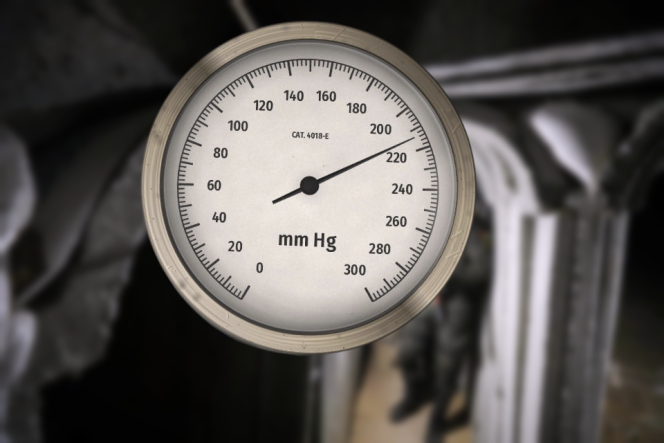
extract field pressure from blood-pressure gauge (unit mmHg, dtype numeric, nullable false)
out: 214 mmHg
